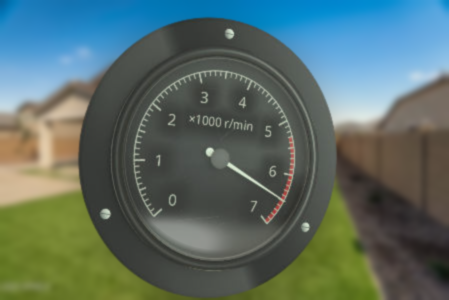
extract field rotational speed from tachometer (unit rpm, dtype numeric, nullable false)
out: 6500 rpm
